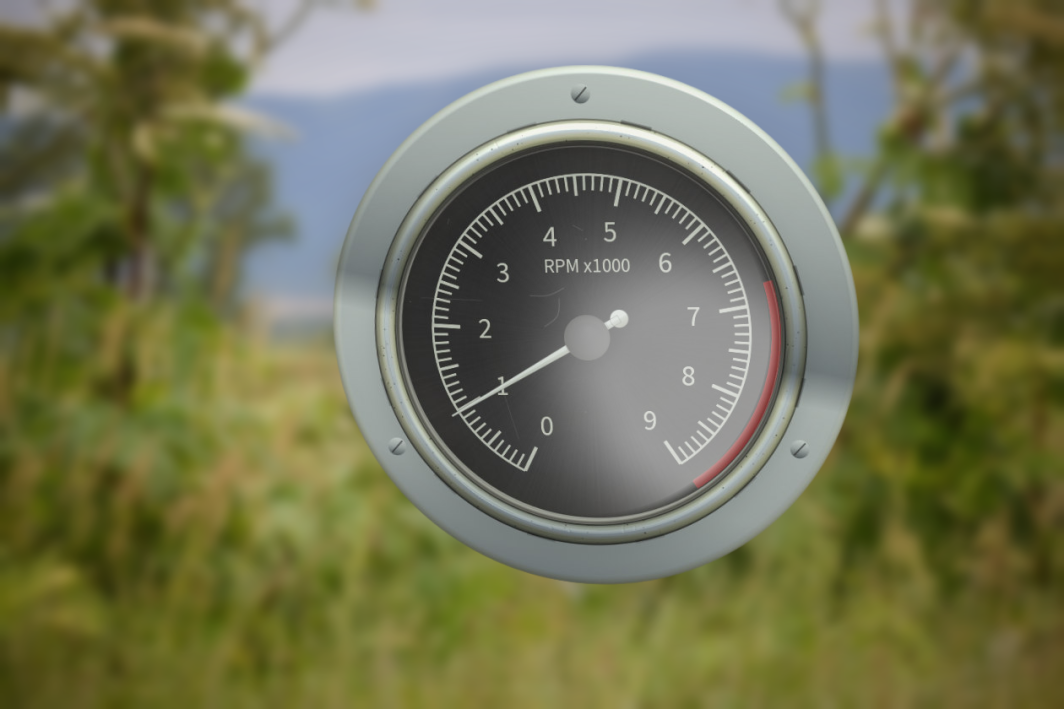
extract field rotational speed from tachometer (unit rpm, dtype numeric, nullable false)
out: 1000 rpm
